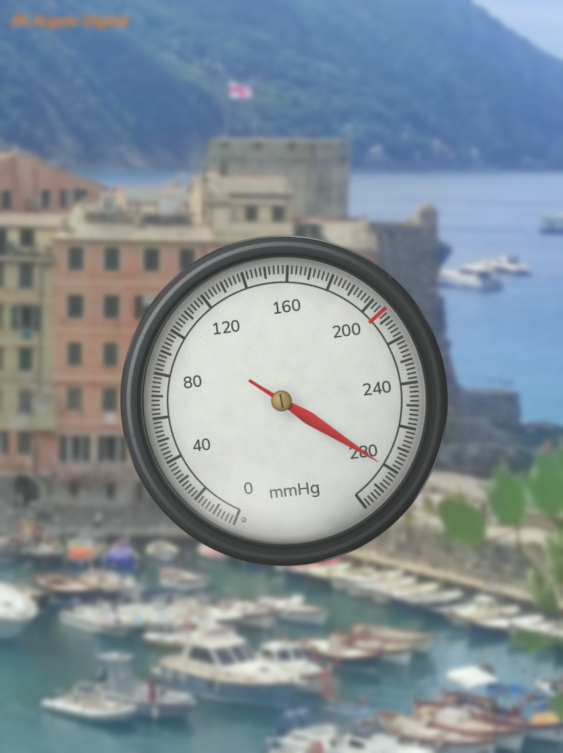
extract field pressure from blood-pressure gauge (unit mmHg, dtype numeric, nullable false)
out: 280 mmHg
